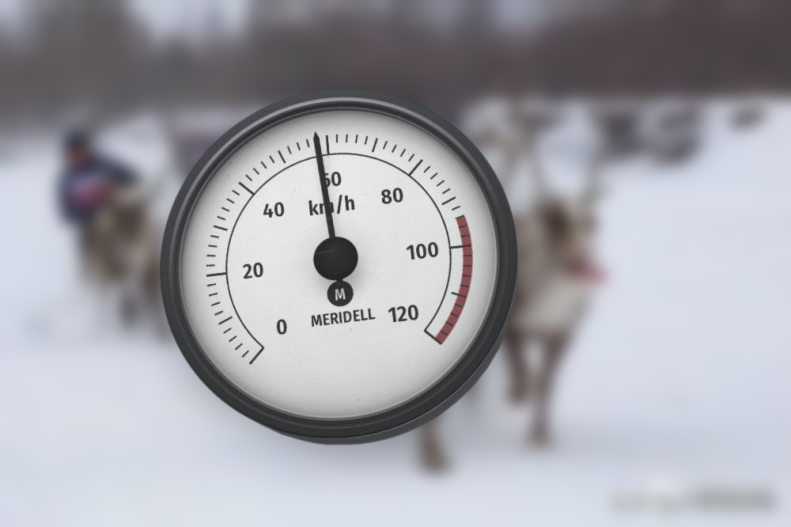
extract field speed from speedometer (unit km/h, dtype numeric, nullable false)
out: 58 km/h
